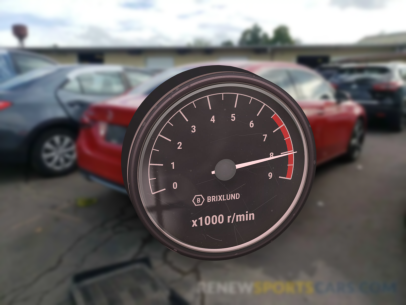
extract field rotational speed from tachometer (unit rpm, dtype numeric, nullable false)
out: 8000 rpm
